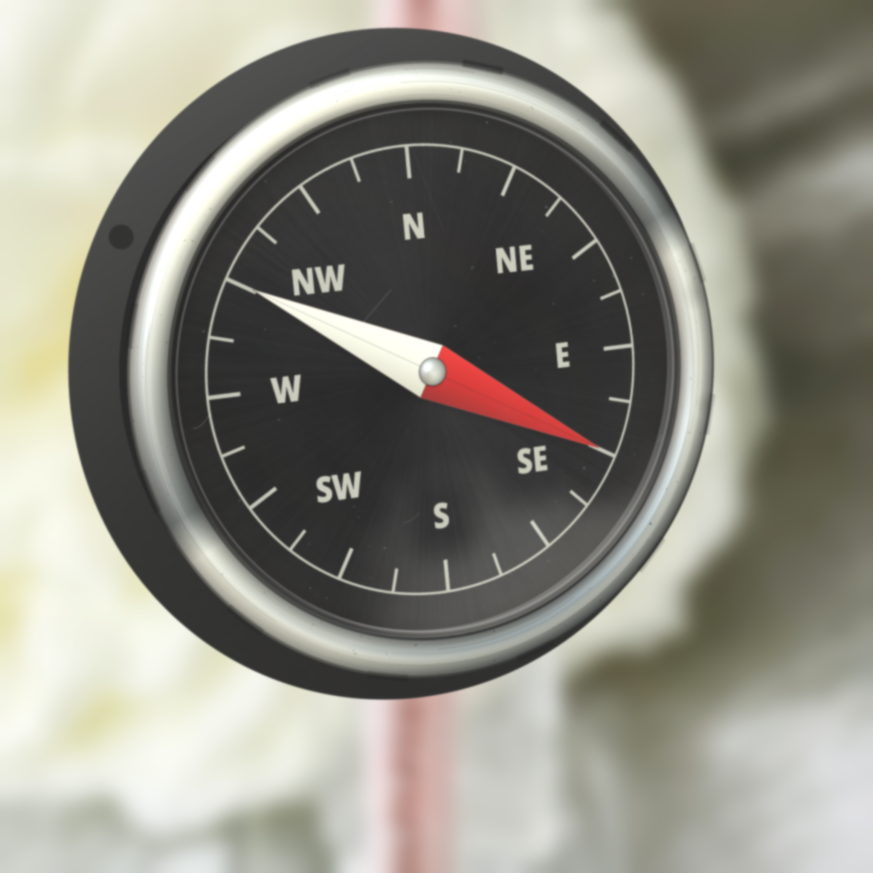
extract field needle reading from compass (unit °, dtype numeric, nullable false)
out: 120 °
